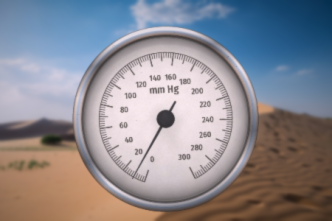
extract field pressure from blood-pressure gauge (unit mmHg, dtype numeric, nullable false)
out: 10 mmHg
